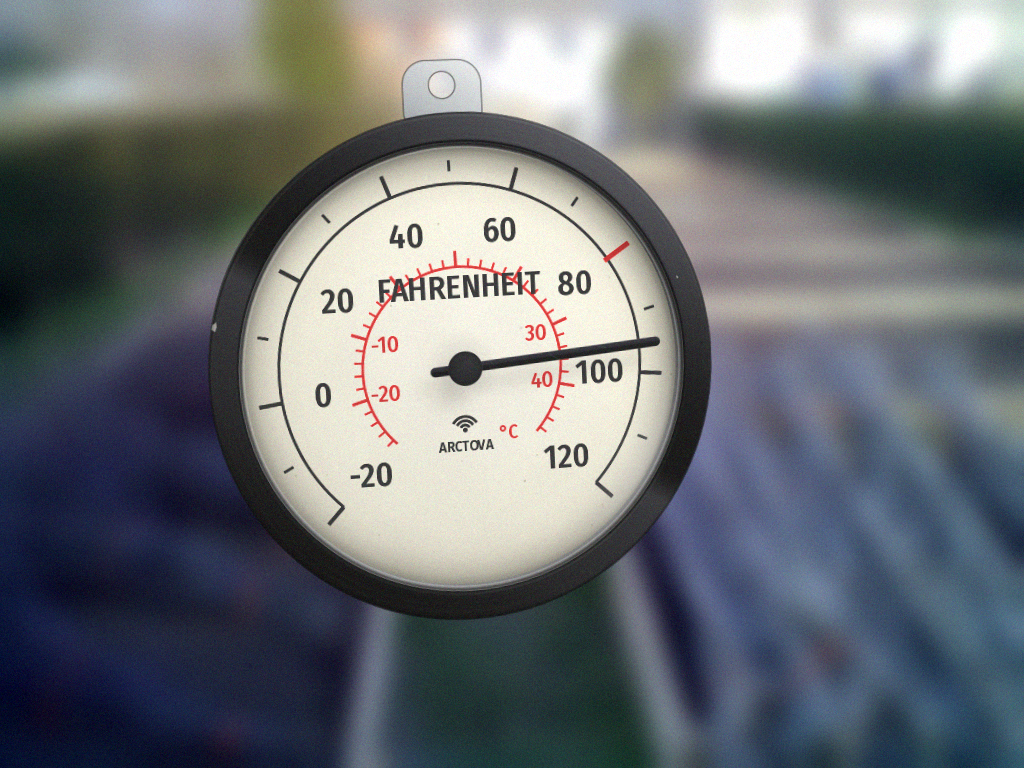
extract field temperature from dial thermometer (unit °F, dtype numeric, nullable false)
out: 95 °F
